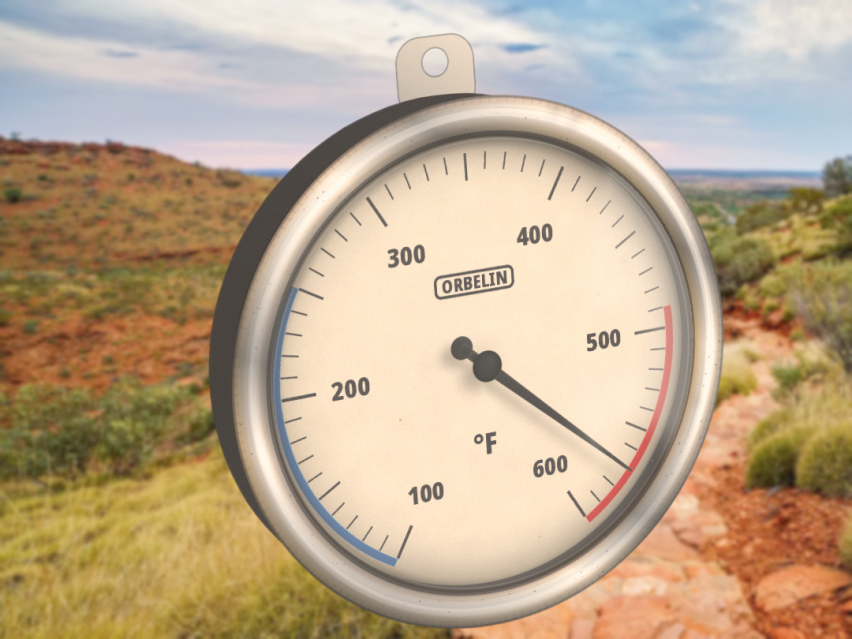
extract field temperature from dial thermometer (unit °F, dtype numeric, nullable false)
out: 570 °F
